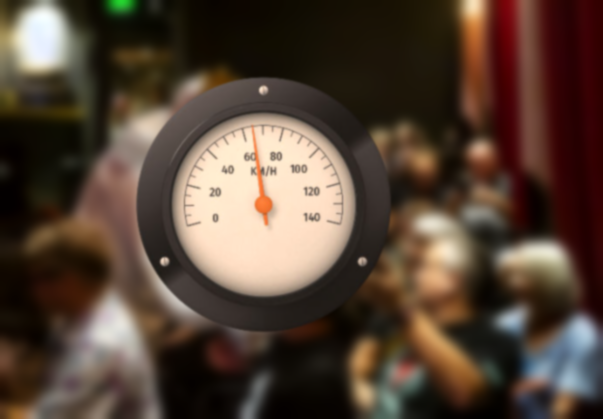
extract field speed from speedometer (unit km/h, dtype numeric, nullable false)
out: 65 km/h
